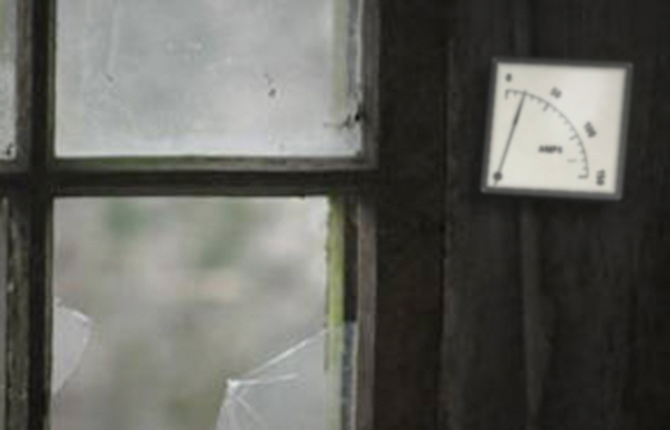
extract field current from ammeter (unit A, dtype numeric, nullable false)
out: 20 A
